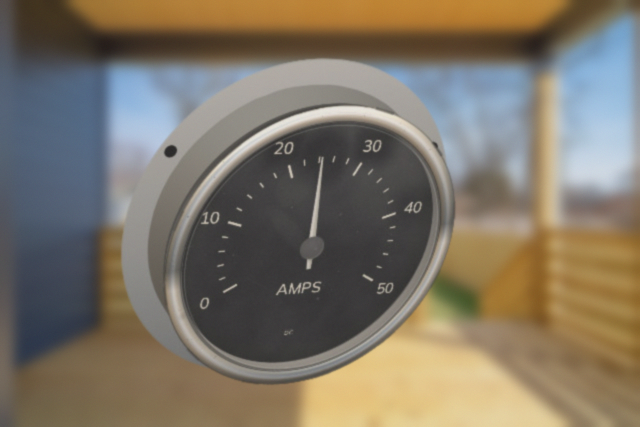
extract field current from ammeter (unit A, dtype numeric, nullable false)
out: 24 A
